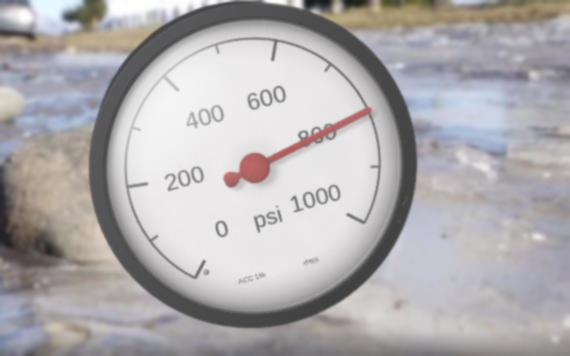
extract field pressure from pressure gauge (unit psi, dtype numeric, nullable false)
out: 800 psi
